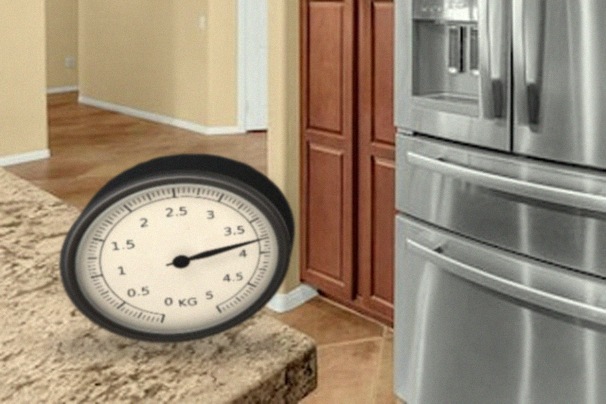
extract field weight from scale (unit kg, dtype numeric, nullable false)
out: 3.75 kg
